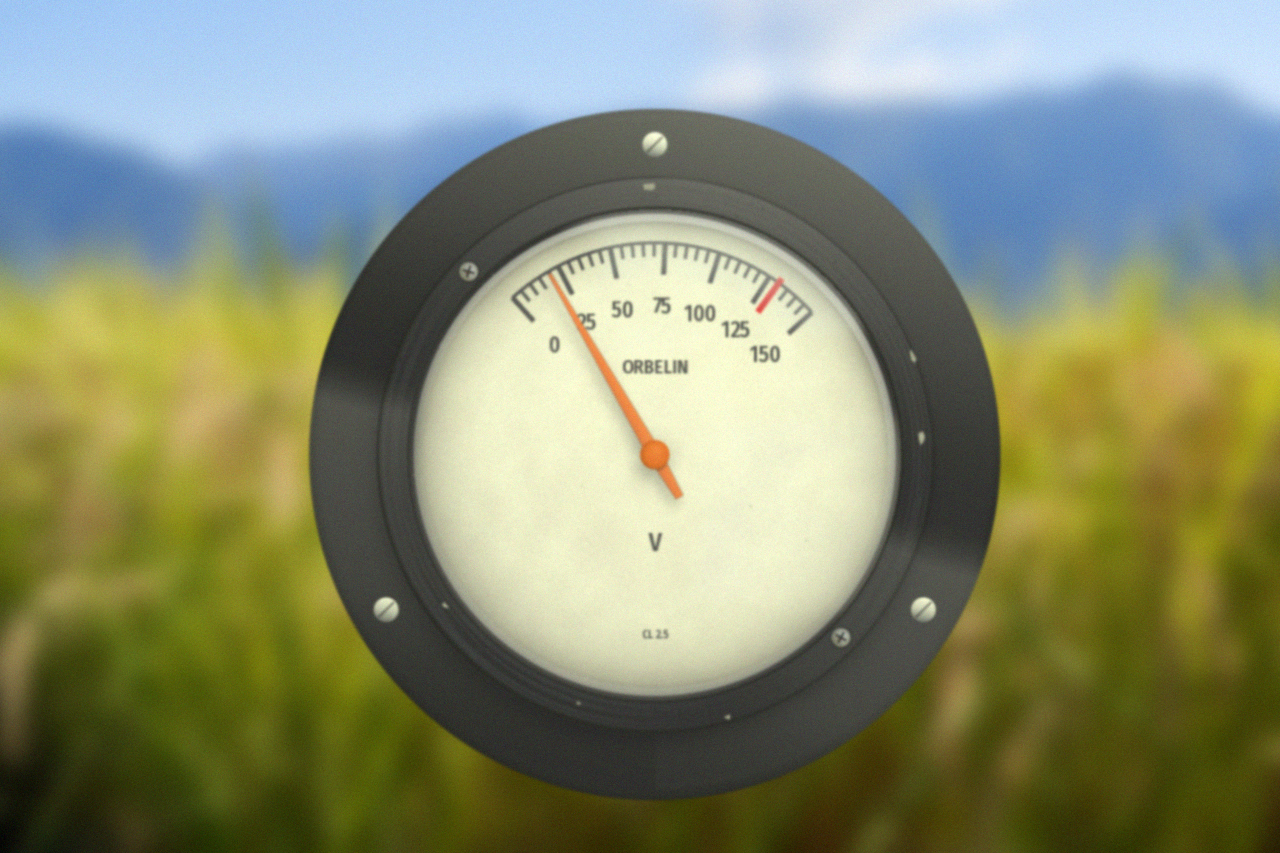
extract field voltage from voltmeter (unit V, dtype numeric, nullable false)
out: 20 V
